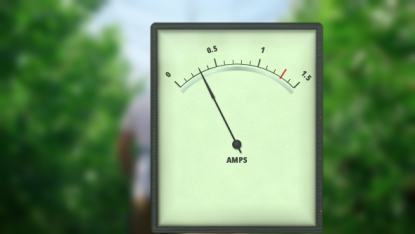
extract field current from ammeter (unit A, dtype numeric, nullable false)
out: 0.3 A
